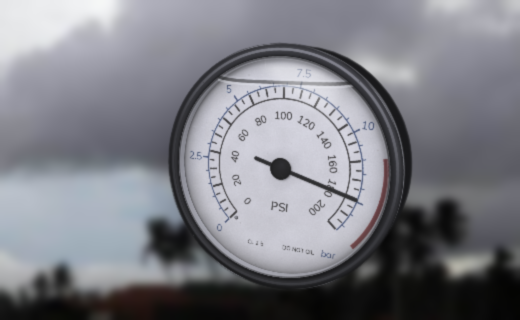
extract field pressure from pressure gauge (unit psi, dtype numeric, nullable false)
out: 180 psi
